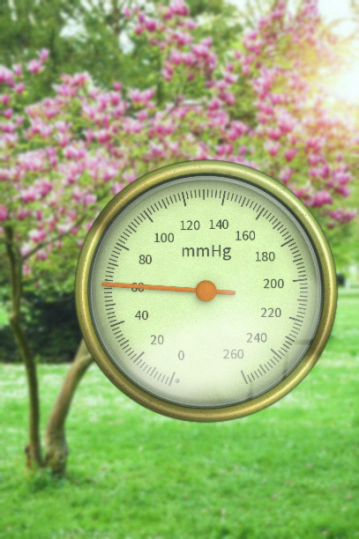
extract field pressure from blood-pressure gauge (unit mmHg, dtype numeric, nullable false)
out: 60 mmHg
